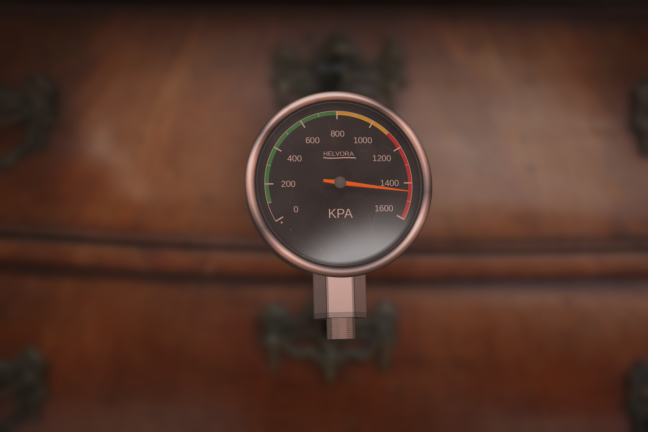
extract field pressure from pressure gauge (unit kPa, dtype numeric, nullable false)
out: 1450 kPa
